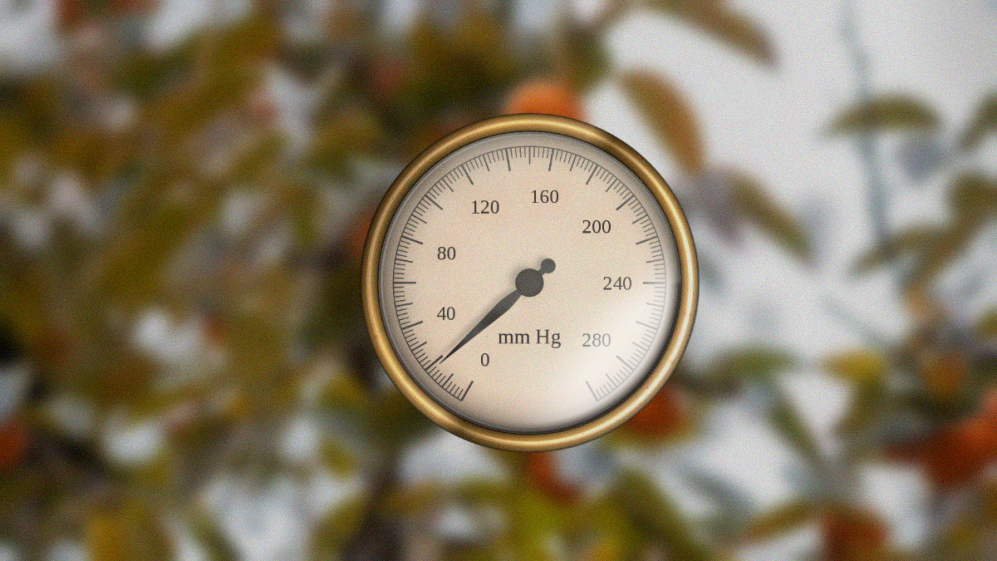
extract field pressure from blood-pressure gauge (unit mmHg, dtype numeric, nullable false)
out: 18 mmHg
